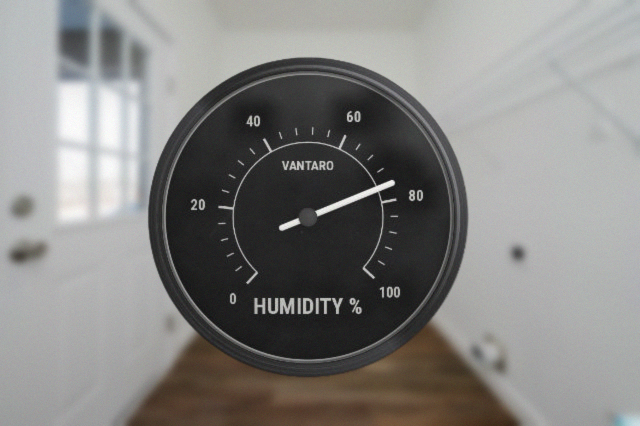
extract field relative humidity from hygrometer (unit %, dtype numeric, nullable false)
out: 76 %
